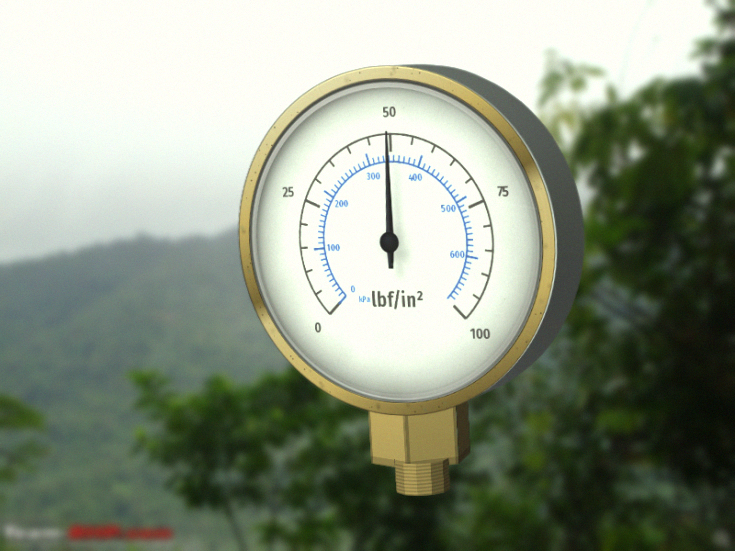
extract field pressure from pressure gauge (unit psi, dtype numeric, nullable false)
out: 50 psi
